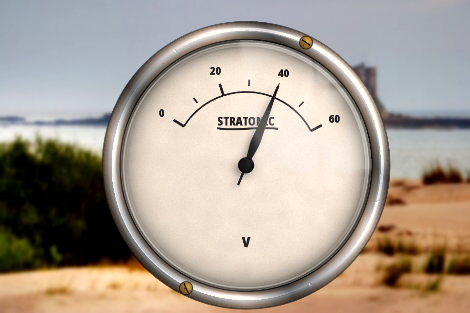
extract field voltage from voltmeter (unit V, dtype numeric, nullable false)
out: 40 V
